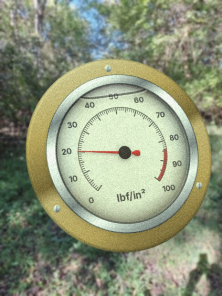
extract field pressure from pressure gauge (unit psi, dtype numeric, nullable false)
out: 20 psi
